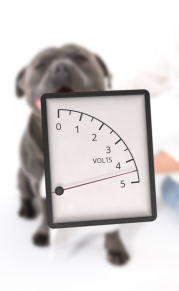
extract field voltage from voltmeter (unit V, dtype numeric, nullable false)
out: 4.5 V
